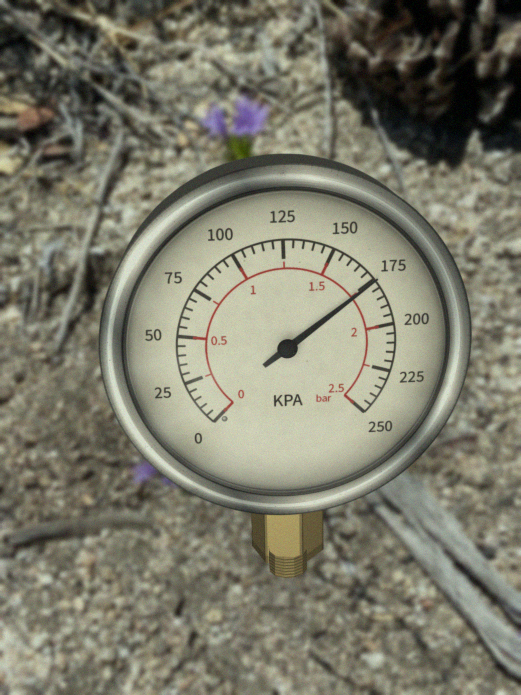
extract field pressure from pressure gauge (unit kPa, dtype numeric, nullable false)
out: 175 kPa
